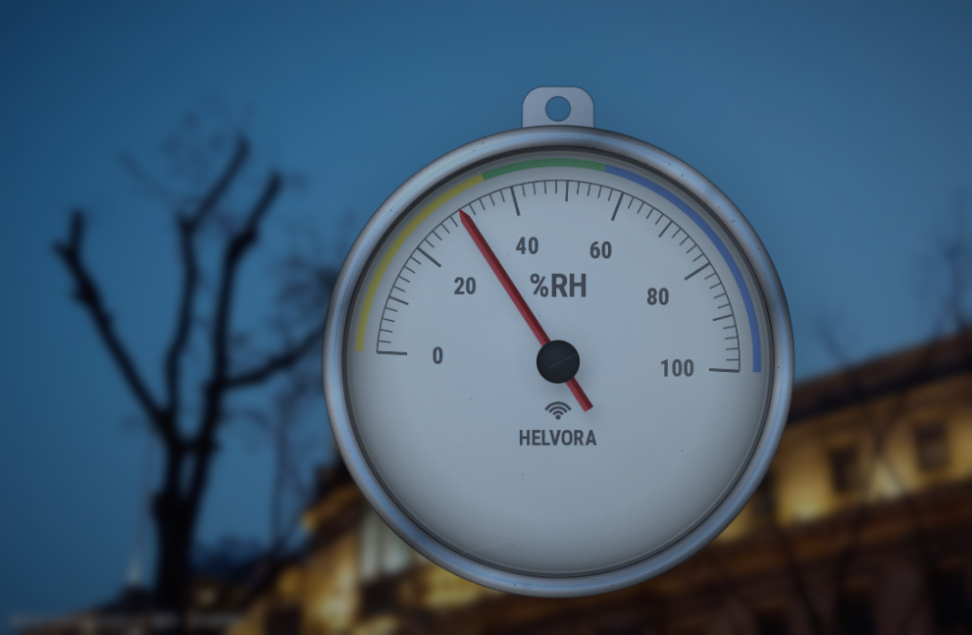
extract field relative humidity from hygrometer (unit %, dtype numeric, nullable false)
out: 30 %
